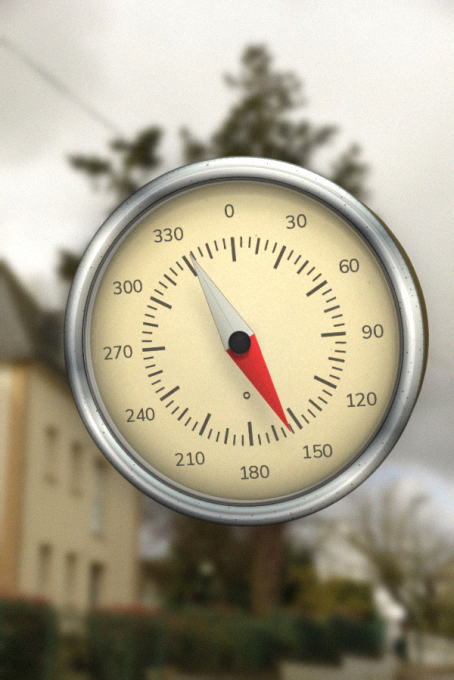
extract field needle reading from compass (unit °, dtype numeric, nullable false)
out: 155 °
